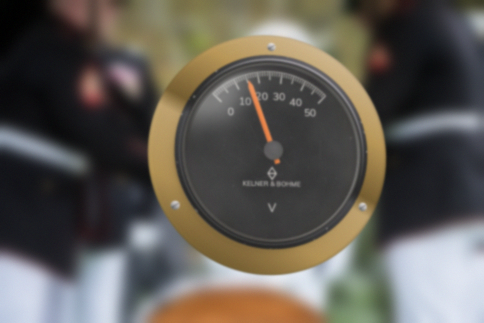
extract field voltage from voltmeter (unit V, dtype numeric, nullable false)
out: 15 V
